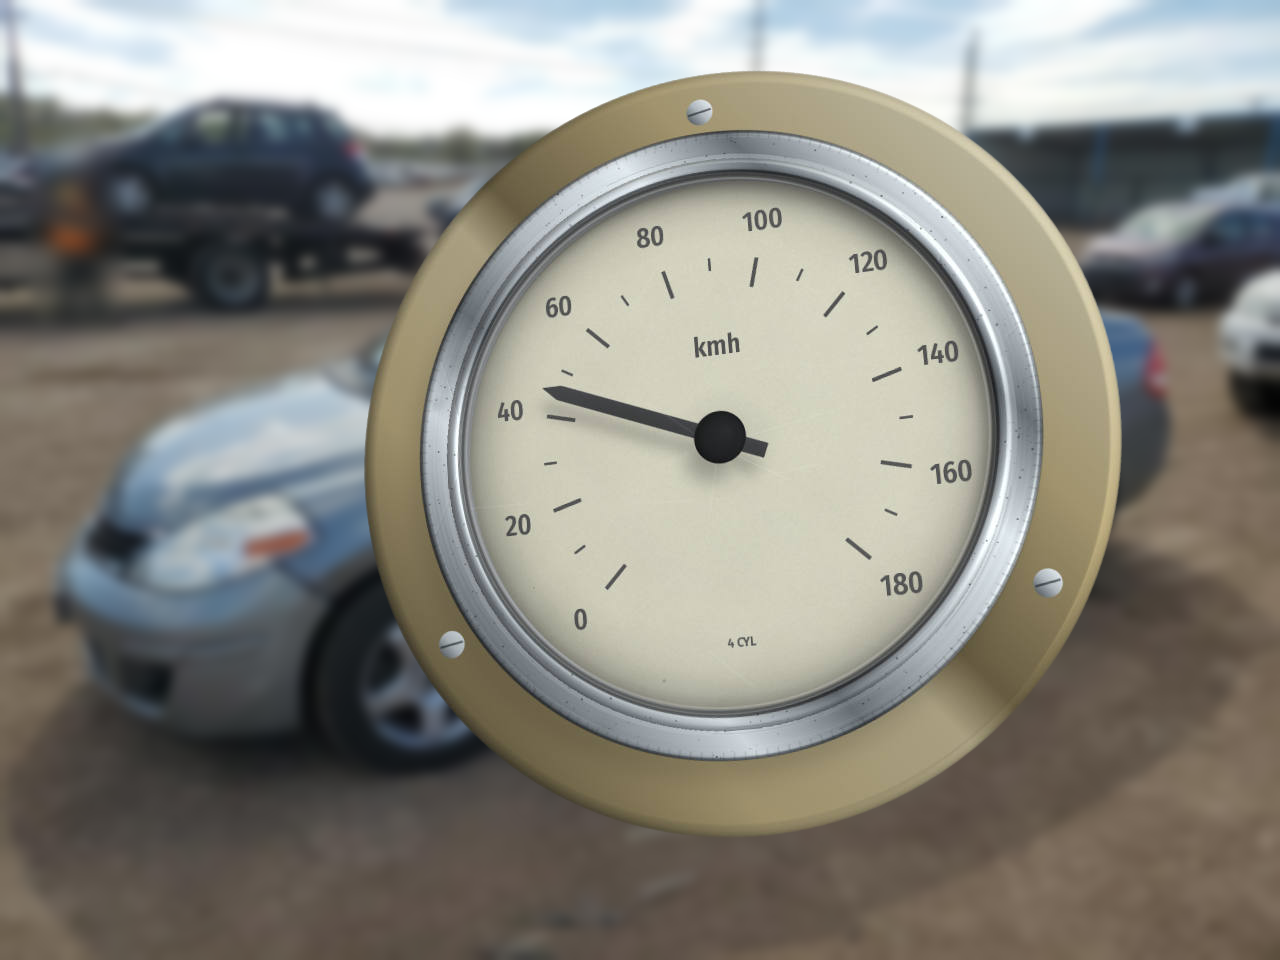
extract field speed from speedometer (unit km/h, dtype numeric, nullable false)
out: 45 km/h
